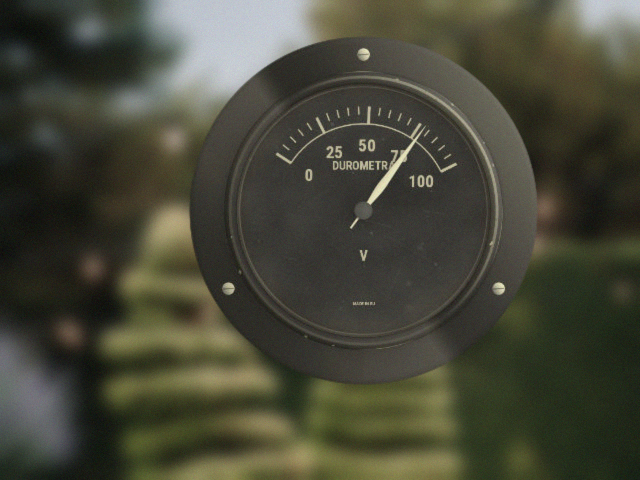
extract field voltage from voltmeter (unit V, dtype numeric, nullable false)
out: 77.5 V
